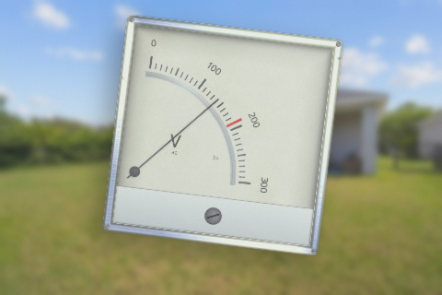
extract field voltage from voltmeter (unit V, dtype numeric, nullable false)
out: 140 V
